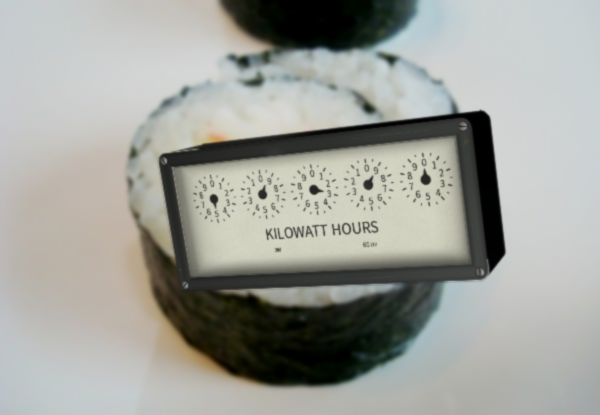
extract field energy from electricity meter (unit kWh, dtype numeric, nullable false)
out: 49290 kWh
